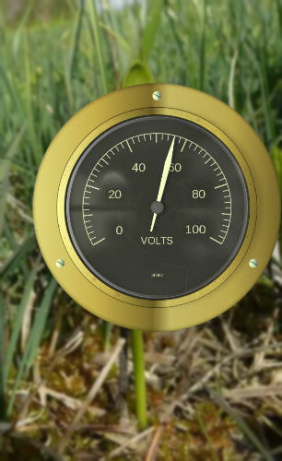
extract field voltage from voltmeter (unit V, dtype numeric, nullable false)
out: 56 V
